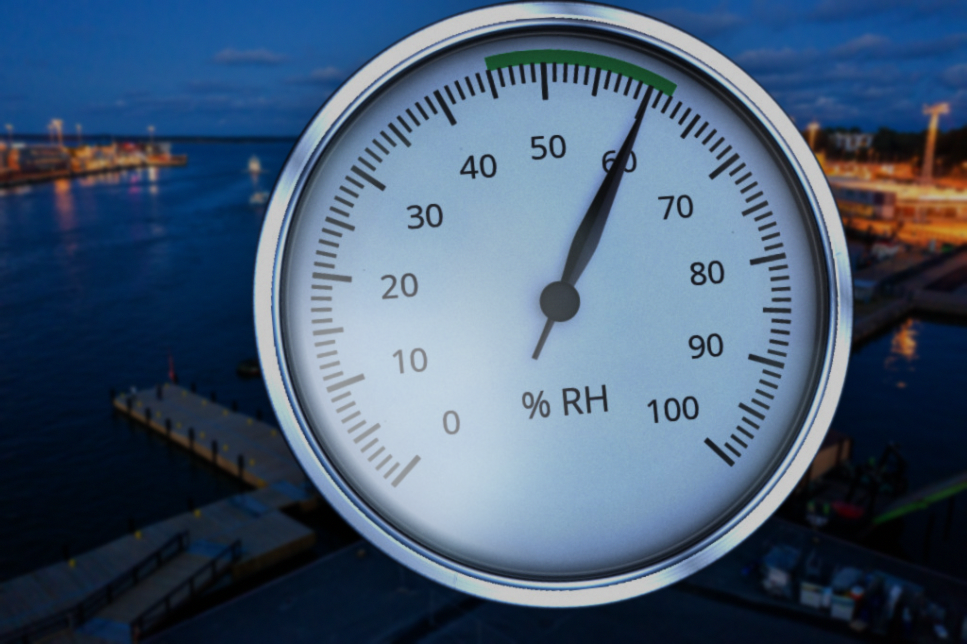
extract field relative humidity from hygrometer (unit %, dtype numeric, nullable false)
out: 60 %
